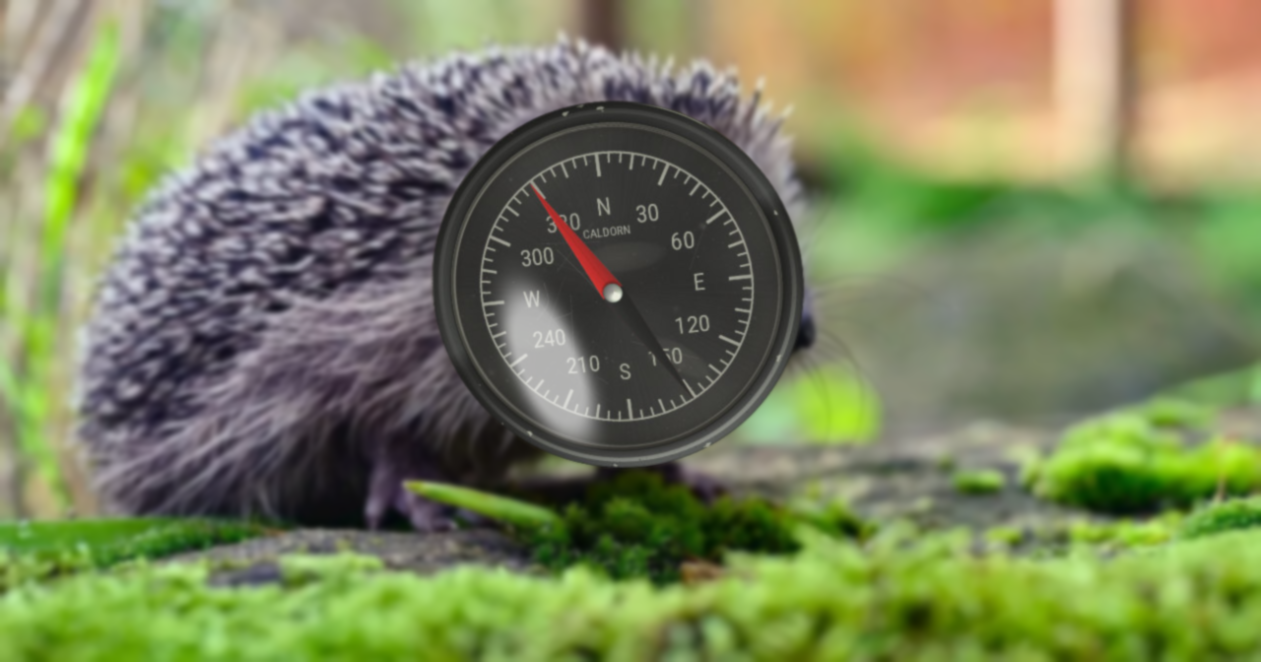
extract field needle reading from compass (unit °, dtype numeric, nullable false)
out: 330 °
